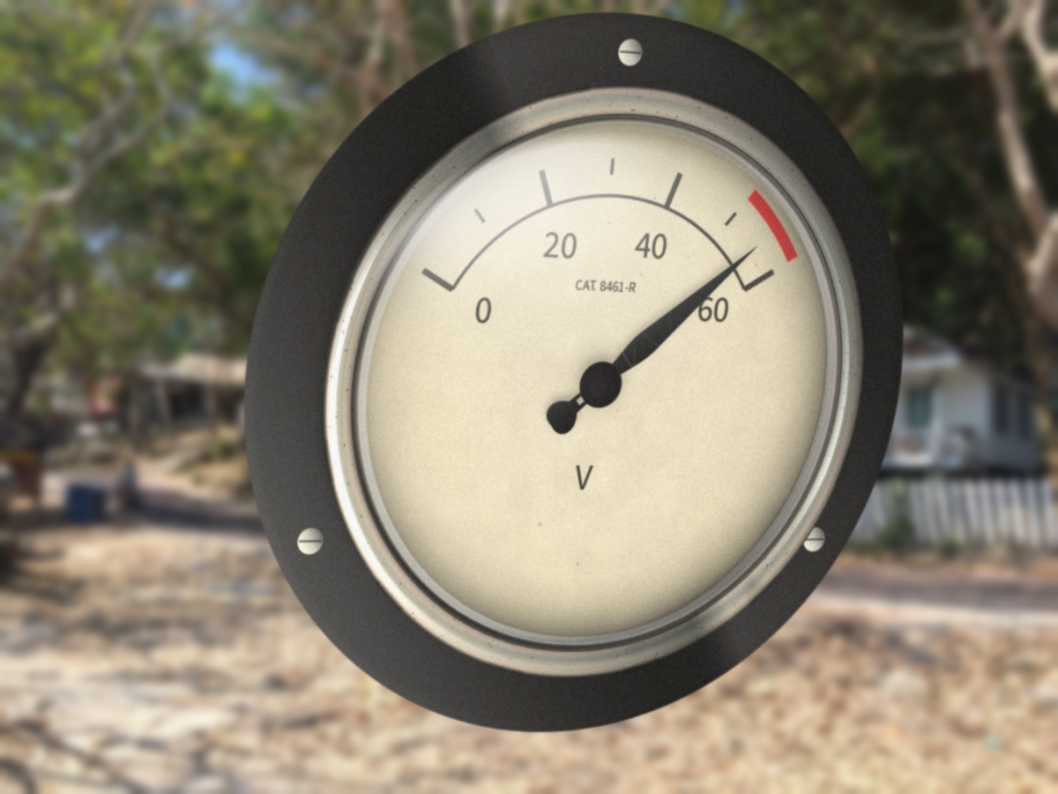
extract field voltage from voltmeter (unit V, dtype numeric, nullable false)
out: 55 V
